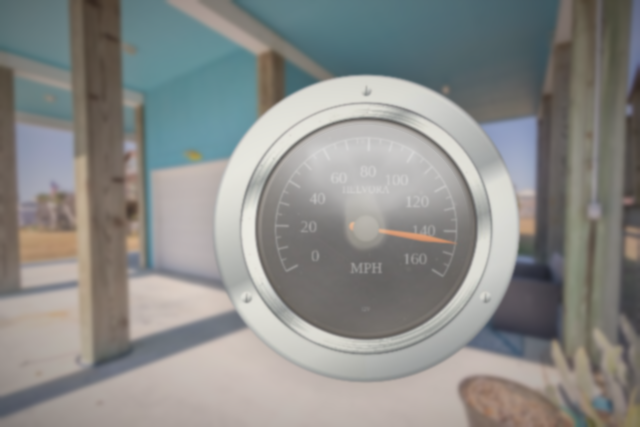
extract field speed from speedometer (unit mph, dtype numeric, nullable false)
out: 145 mph
